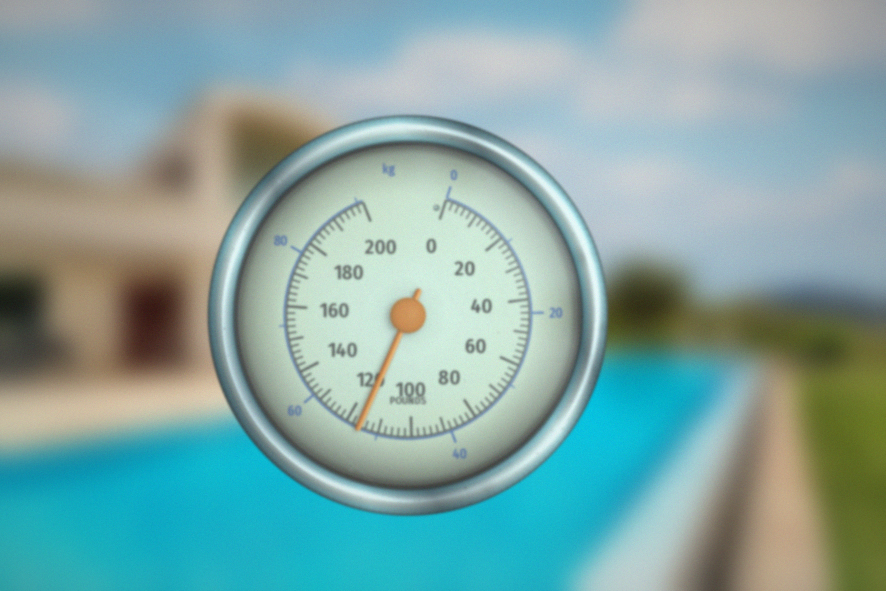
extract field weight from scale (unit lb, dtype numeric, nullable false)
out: 116 lb
